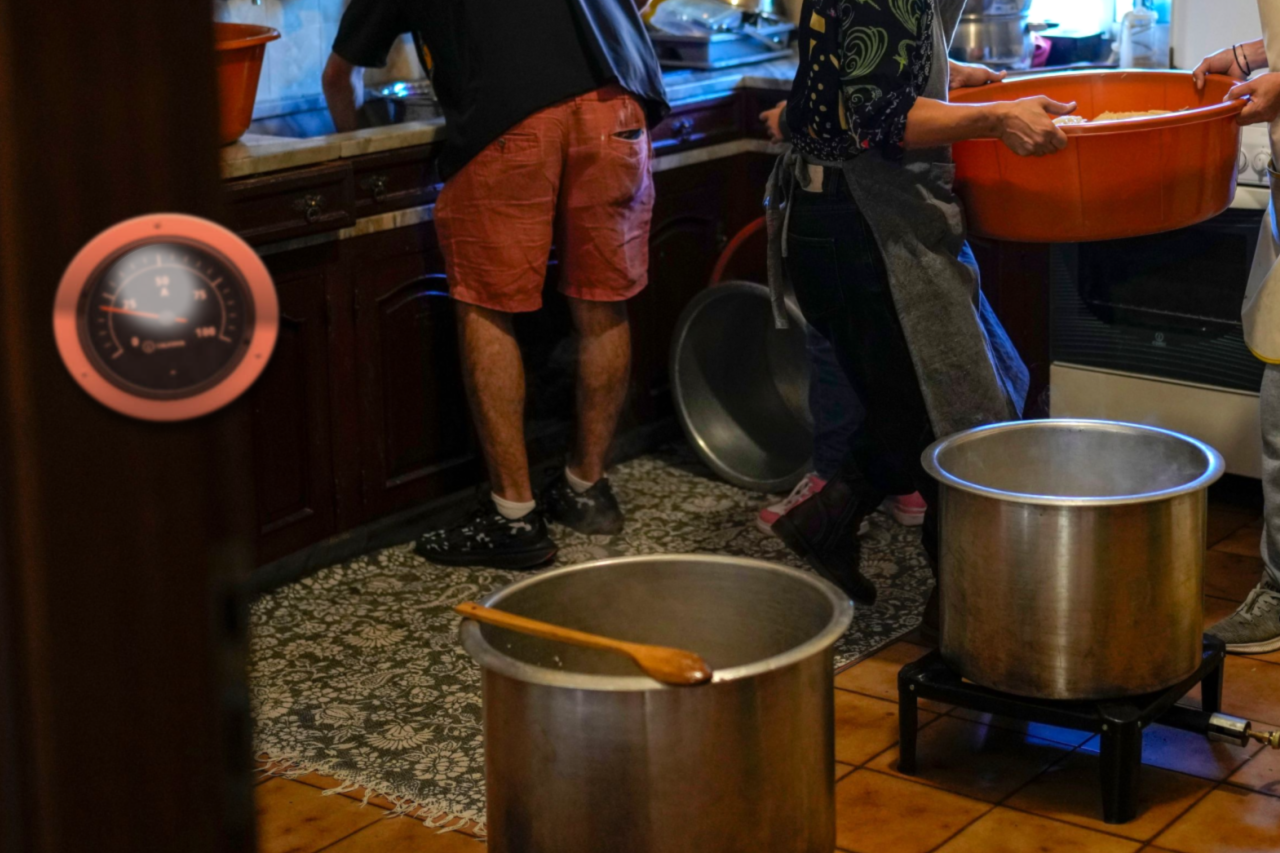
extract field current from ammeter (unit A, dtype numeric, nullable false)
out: 20 A
